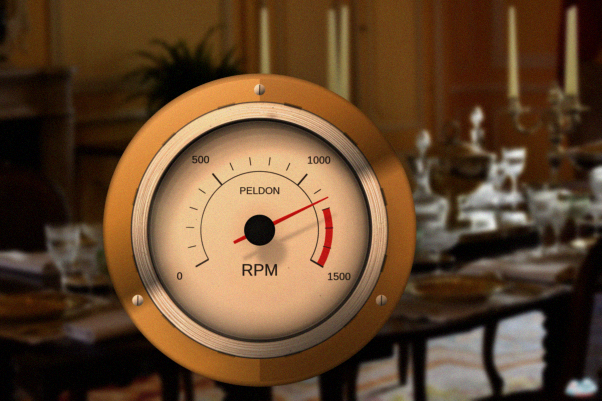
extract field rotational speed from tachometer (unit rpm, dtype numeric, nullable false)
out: 1150 rpm
